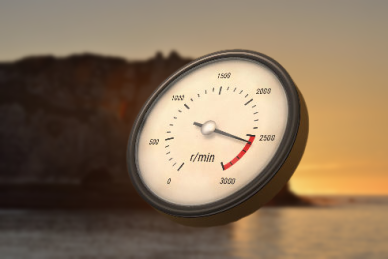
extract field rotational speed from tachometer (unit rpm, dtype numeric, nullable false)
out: 2600 rpm
